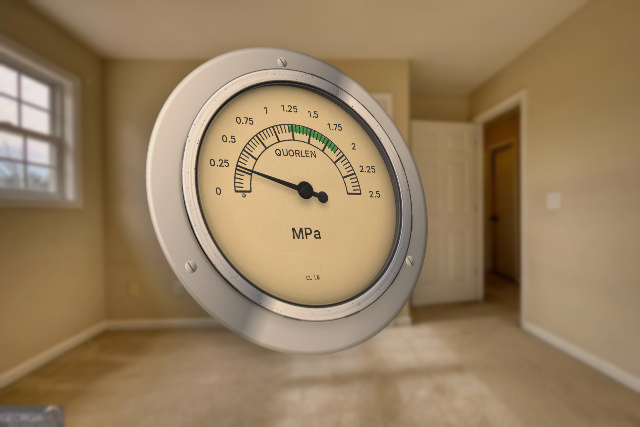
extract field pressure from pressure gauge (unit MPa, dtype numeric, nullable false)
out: 0.25 MPa
